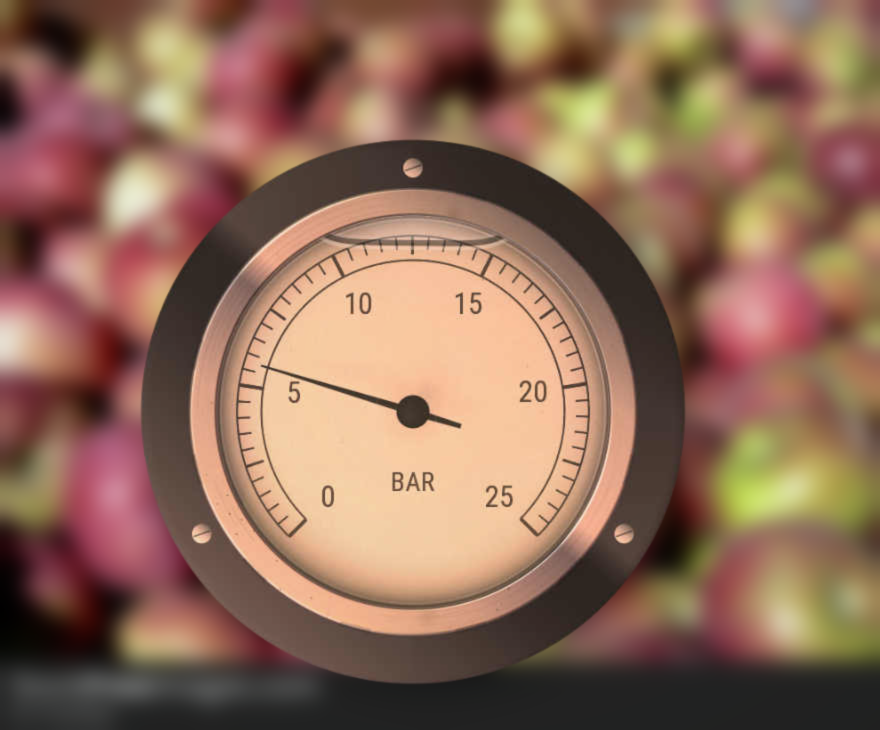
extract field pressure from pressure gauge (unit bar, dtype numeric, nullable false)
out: 5.75 bar
